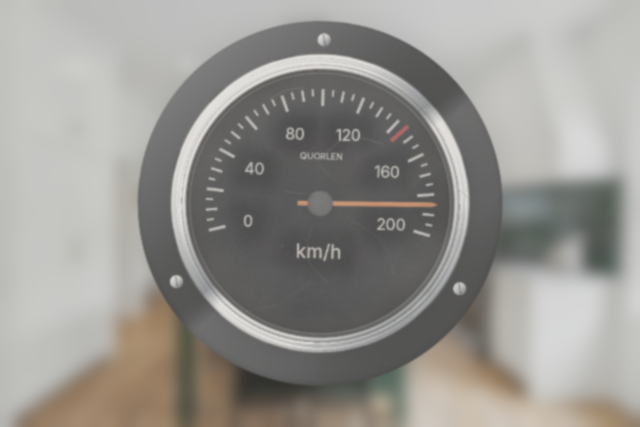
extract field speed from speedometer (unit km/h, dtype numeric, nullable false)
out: 185 km/h
